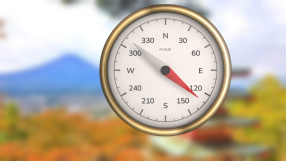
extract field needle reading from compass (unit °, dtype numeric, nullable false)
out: 130 °
